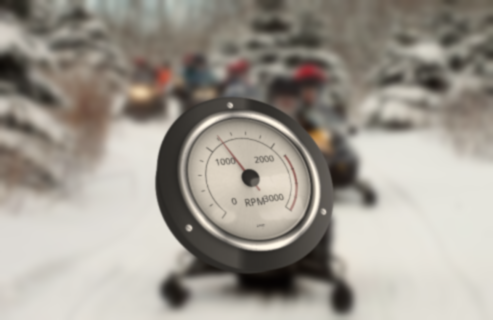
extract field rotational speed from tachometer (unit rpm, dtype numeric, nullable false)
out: 1200 rpm
